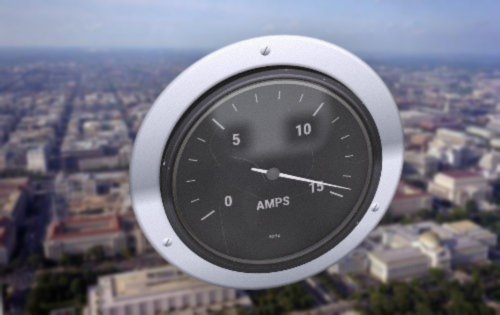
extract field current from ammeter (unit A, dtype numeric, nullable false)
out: 14.5 A
